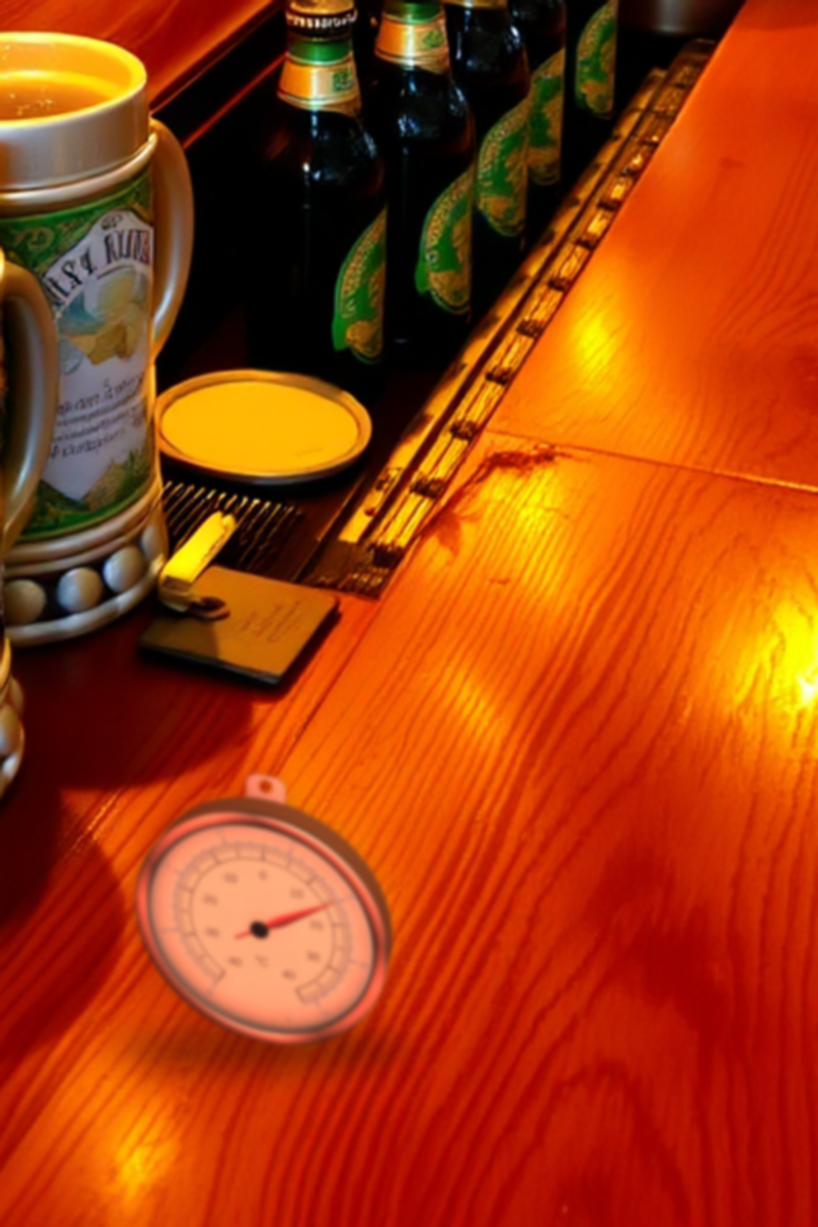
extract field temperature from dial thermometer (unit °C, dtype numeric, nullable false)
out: 15 °C
